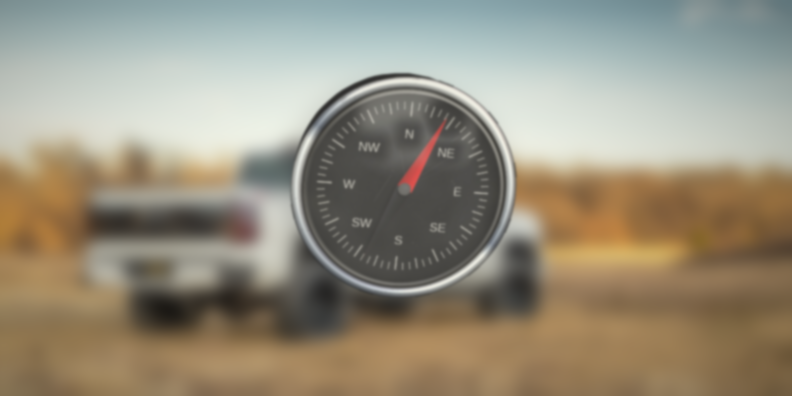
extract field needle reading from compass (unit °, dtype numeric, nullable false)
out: 25 °
